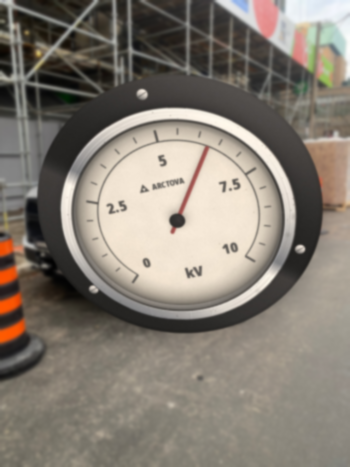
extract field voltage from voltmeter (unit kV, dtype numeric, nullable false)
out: 6.25 kV
